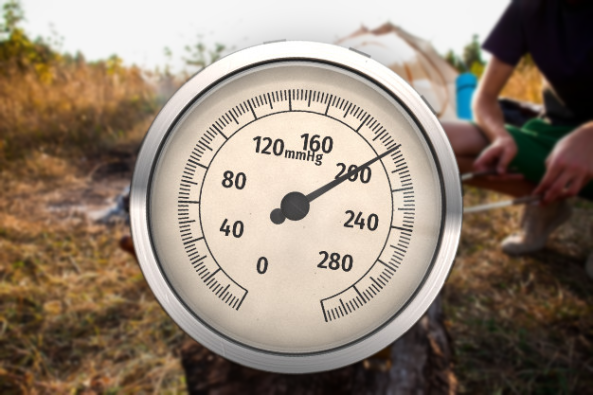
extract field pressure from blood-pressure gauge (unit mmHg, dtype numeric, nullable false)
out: 200 mmHg
